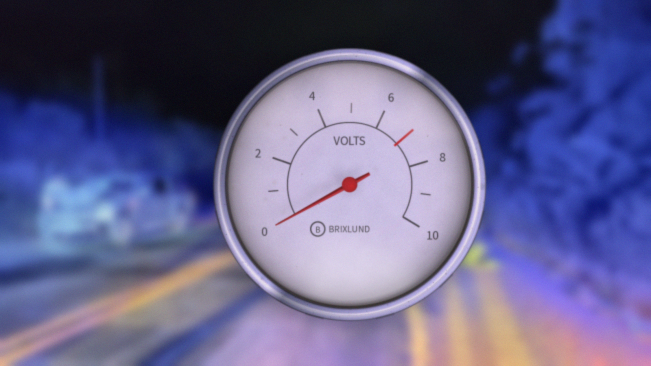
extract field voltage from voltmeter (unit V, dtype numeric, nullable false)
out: 0 V
